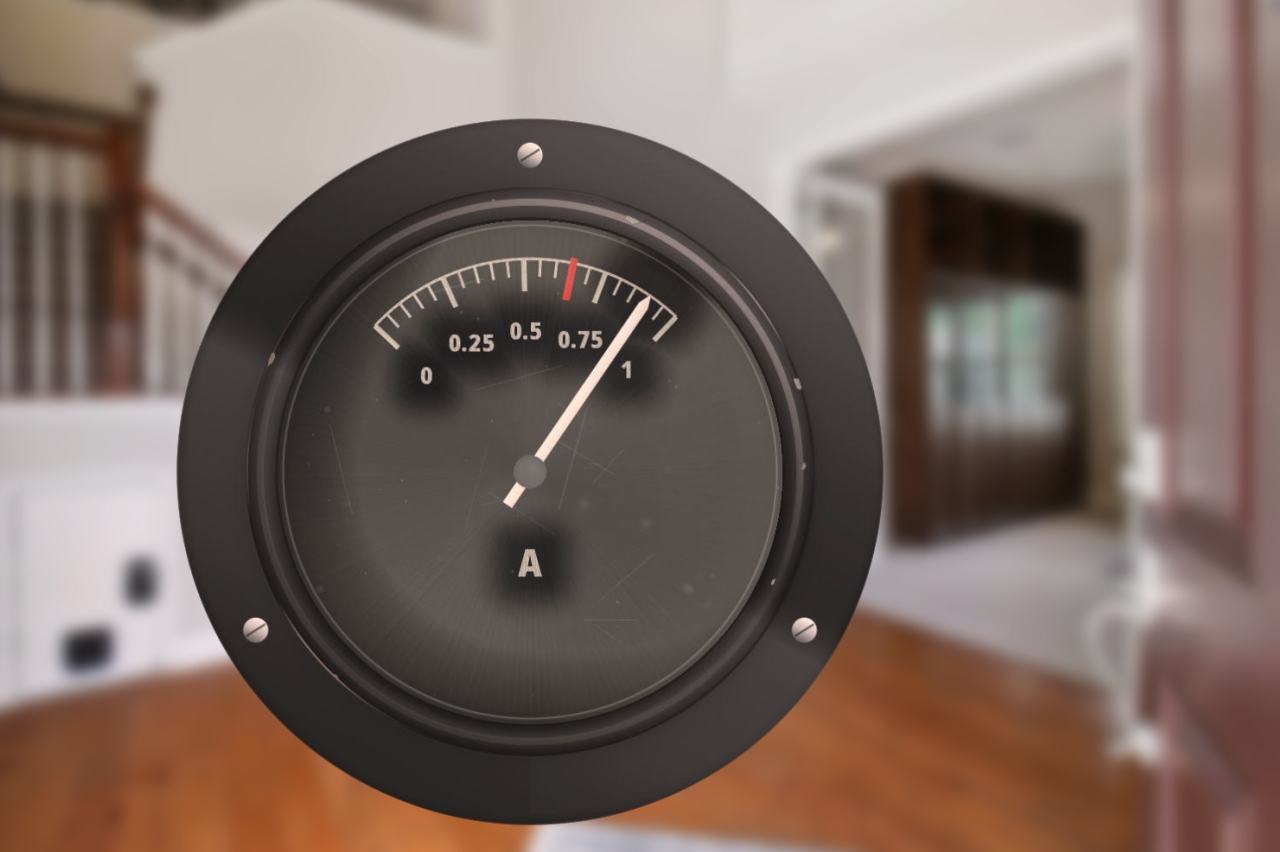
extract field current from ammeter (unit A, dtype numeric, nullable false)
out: 0.9 A
